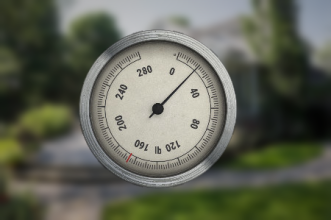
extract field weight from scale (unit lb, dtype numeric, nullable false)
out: 20 lb
